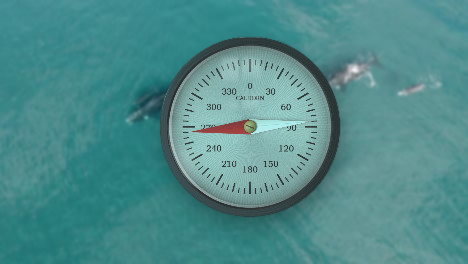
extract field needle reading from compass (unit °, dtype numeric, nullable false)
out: 265 °
